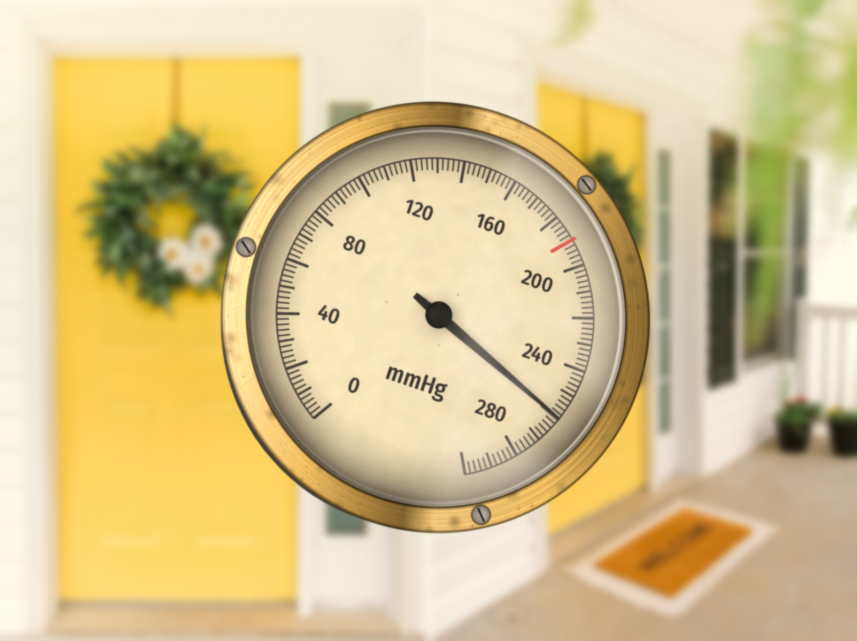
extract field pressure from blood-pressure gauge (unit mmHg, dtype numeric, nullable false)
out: 260 mmHg
